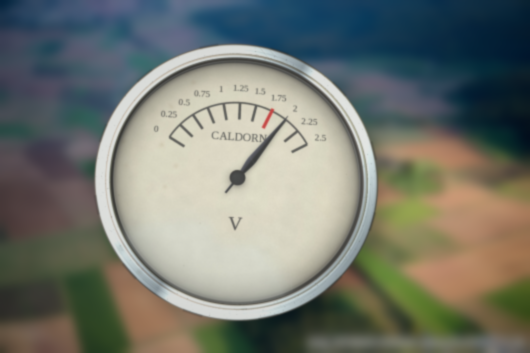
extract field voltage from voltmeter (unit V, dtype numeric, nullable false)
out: 2 V
